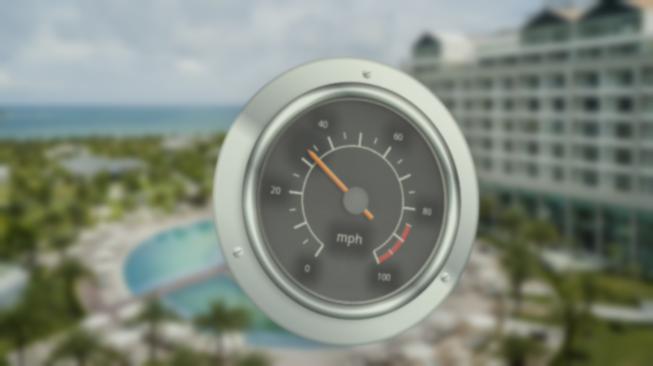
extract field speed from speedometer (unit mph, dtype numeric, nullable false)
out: 32.5 mph
